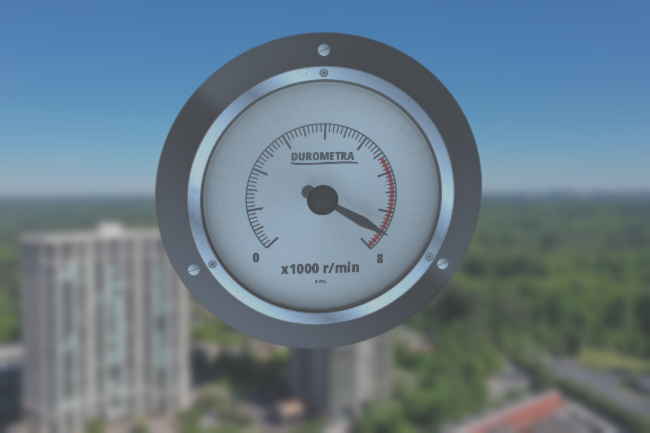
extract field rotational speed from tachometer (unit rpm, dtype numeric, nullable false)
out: 7500 rpm
